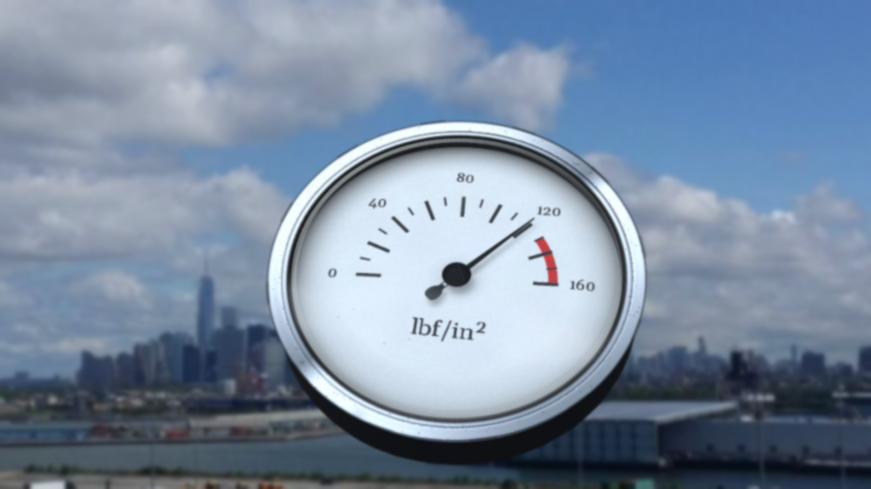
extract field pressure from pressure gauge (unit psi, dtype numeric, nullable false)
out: 120 psi
